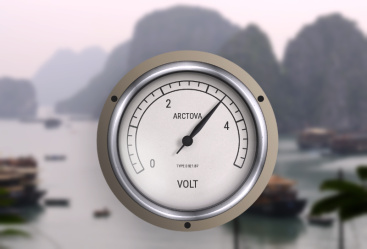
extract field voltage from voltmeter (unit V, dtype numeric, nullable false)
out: 3.4 V
